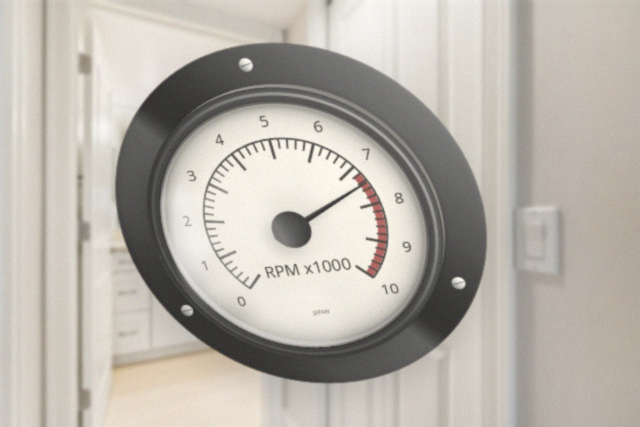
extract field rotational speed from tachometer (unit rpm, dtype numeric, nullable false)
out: 7400 rpm
